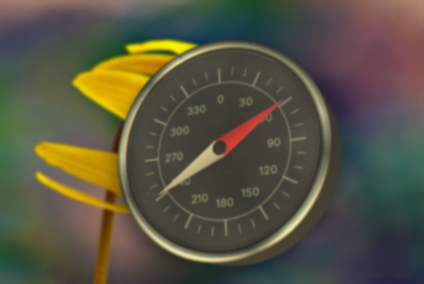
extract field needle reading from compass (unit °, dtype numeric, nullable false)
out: 60 °
